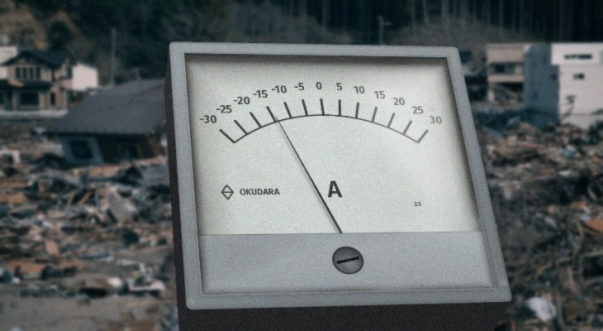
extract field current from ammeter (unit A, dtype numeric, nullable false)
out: -15 A
